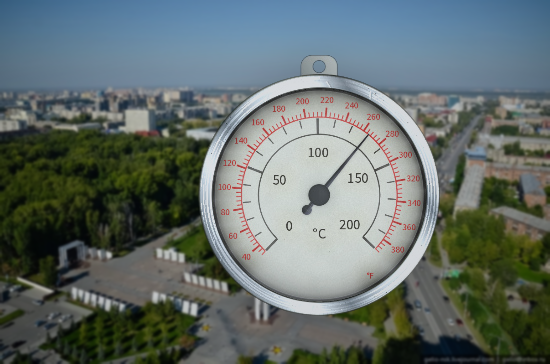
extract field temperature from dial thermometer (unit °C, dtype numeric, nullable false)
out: 130 °C
